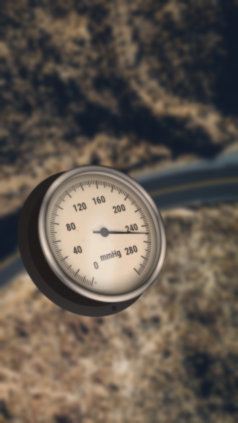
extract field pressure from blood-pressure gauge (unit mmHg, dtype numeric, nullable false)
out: 250 mmHg
